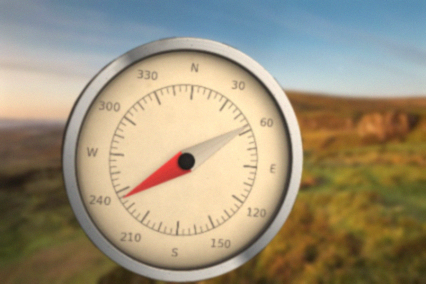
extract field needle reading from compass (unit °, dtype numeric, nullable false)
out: 235 °
